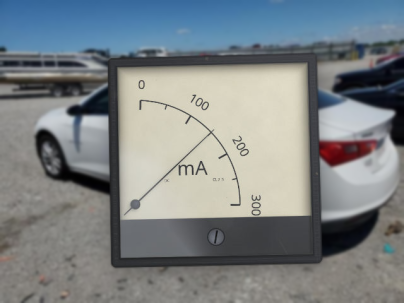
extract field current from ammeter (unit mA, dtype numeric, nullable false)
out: 150 mA
